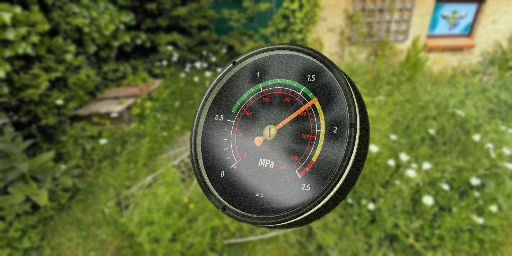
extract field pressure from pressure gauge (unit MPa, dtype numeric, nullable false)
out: 1.7 MPa
